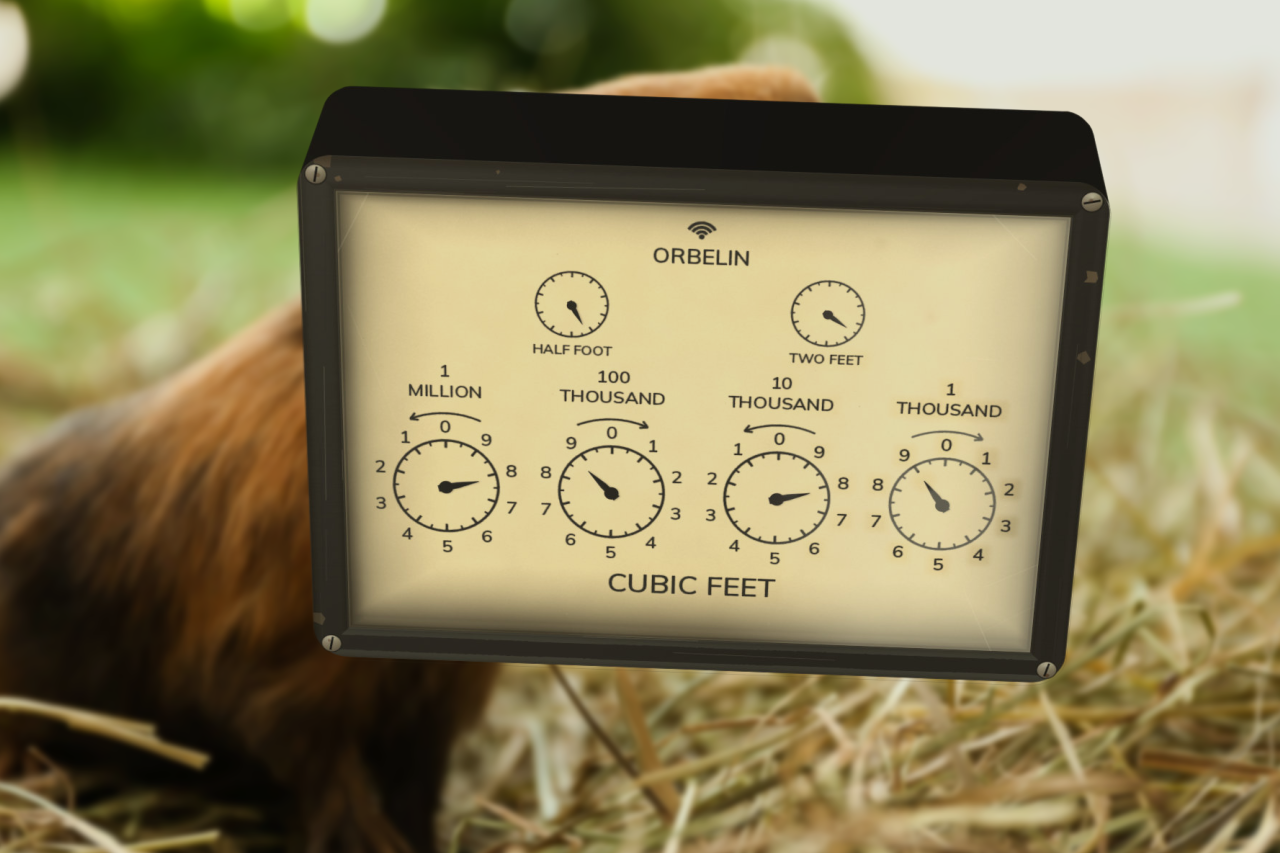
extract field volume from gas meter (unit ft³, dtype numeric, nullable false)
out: 787900 ft³
